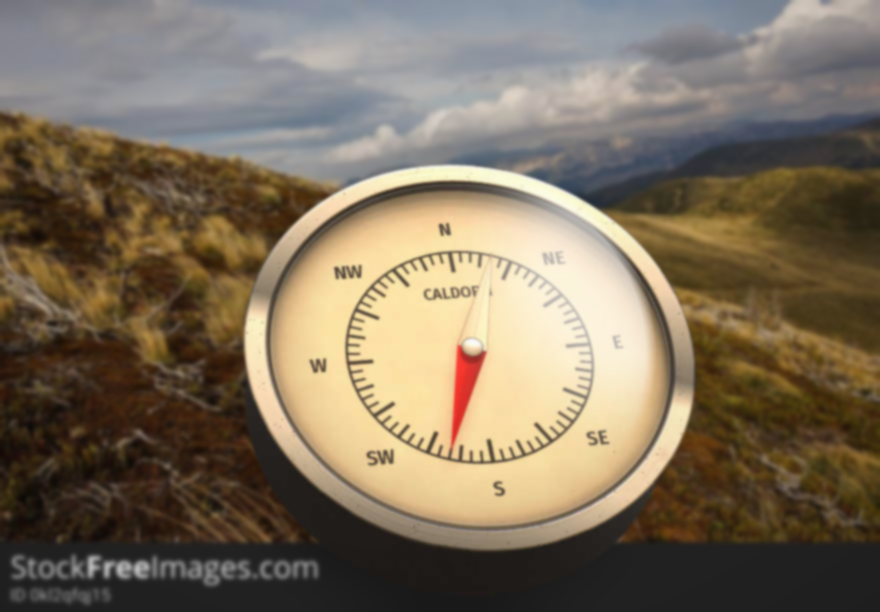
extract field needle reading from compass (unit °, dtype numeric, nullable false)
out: 200 °
